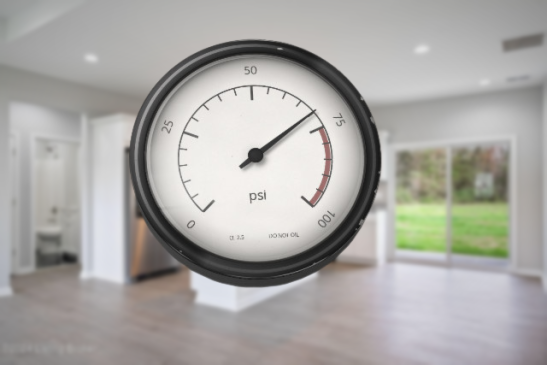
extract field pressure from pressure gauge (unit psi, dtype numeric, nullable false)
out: 70 psi
